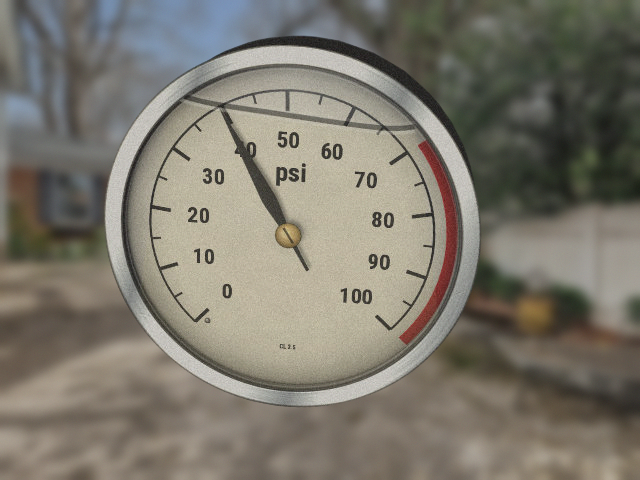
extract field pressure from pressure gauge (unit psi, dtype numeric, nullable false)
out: 40 psi
